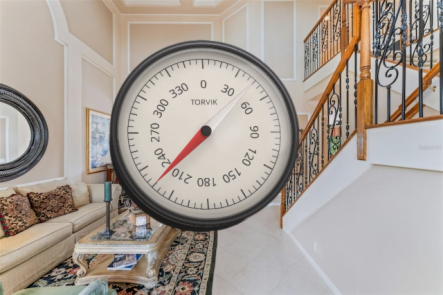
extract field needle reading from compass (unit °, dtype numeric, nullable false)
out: 225 °
